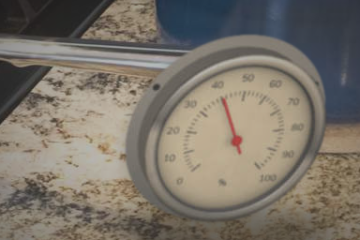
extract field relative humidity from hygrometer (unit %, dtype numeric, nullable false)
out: 40 %
